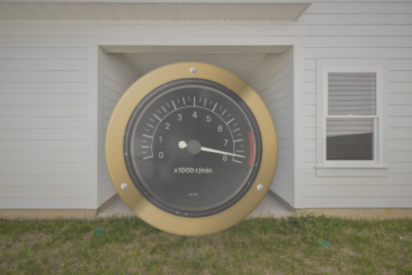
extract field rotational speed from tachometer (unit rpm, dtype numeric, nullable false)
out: 7750 rpm
